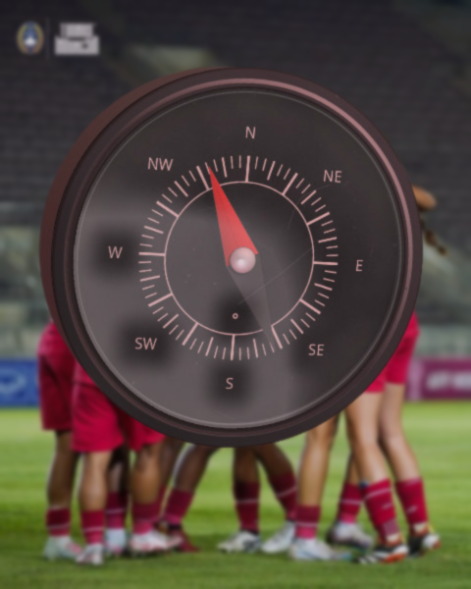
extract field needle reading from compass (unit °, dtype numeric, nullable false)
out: 335 °
